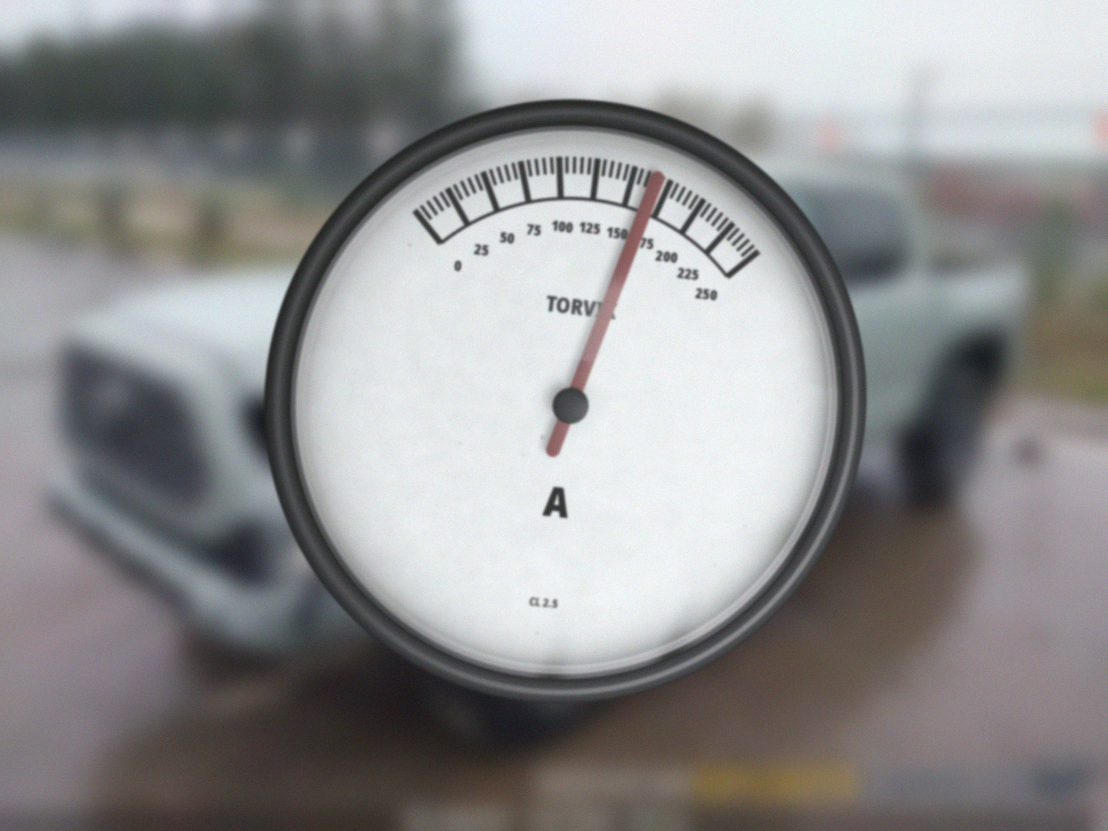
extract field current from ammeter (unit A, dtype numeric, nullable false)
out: 165 A
